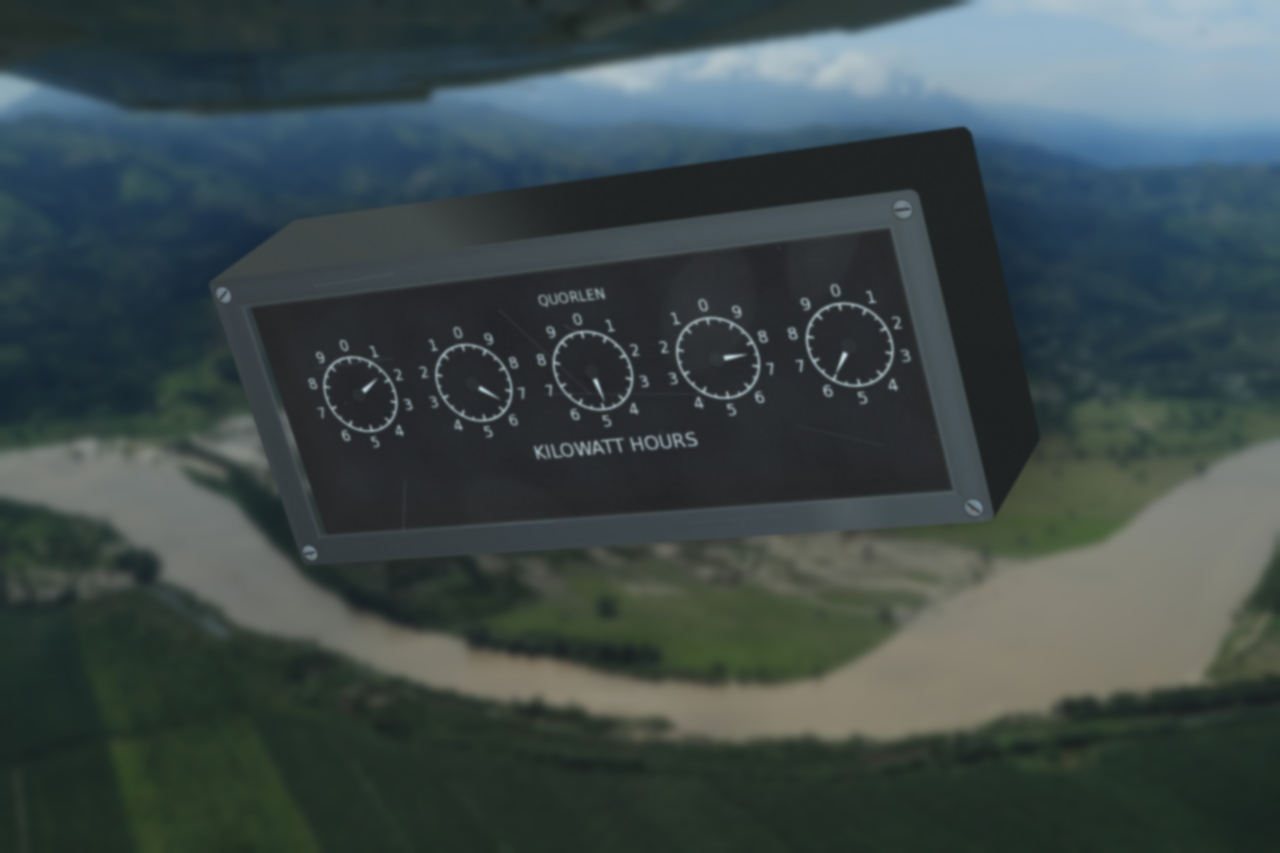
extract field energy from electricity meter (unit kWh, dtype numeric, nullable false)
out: 16476 kWh
